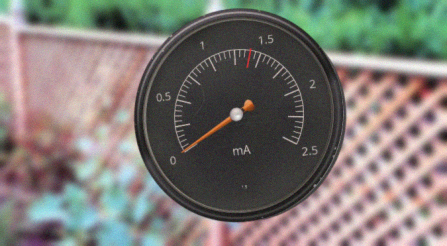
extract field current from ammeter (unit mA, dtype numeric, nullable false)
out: 0 mA
